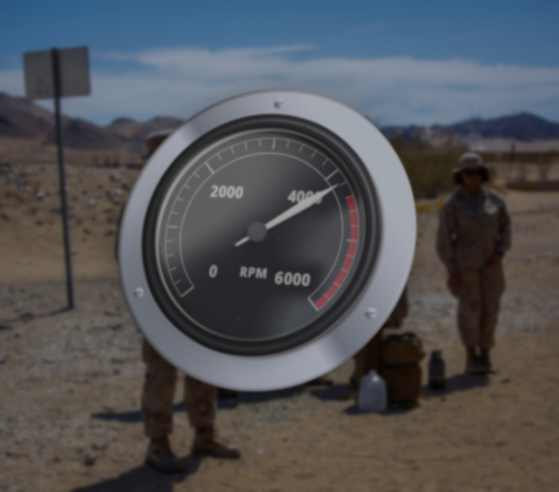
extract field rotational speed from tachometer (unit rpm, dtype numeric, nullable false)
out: 4200 rpm
